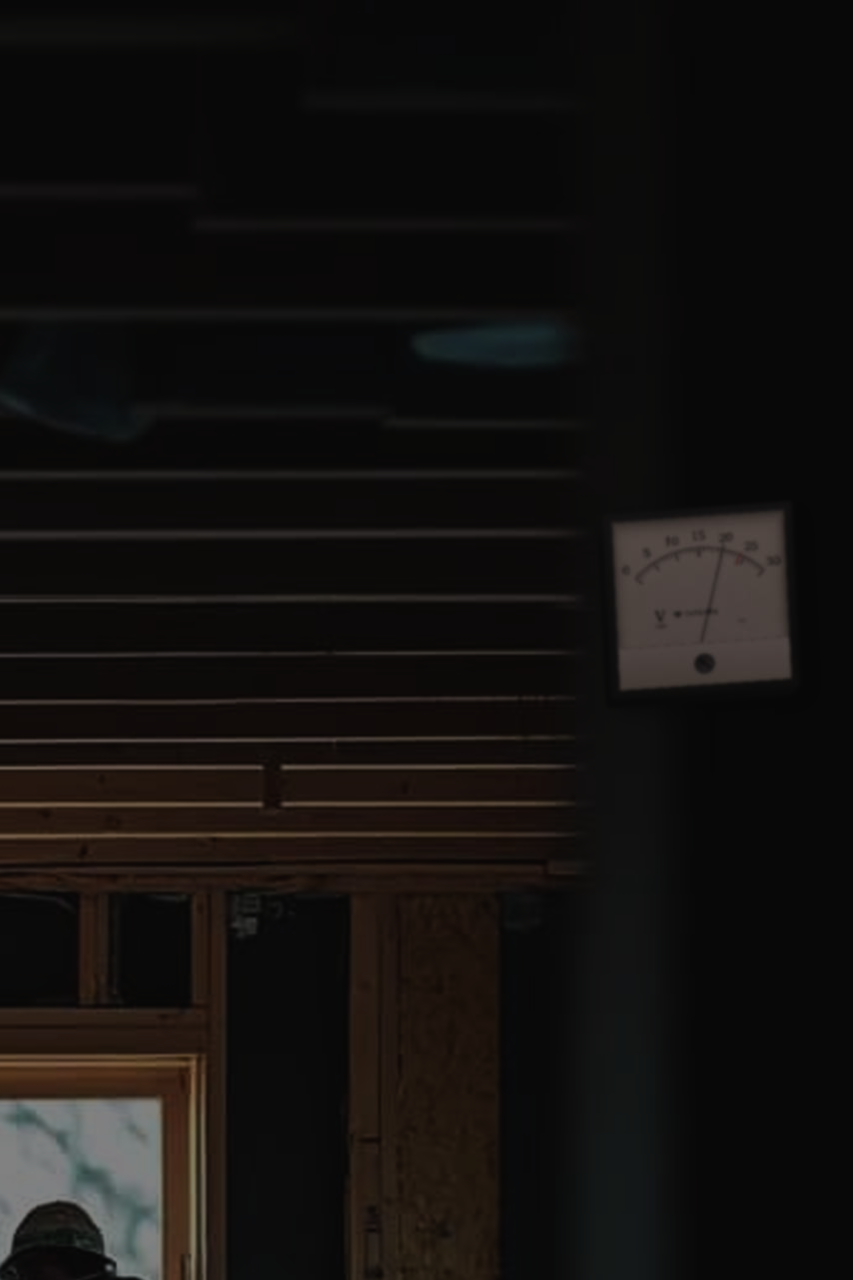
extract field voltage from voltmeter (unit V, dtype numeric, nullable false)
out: 20 V
